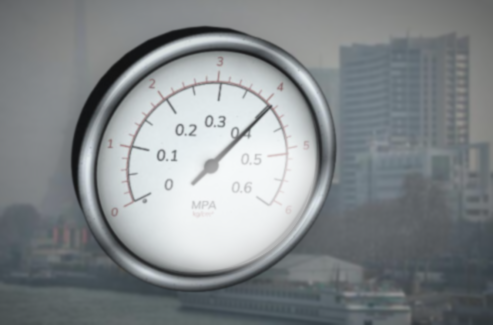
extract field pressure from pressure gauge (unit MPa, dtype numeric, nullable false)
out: 0.4 MPa
